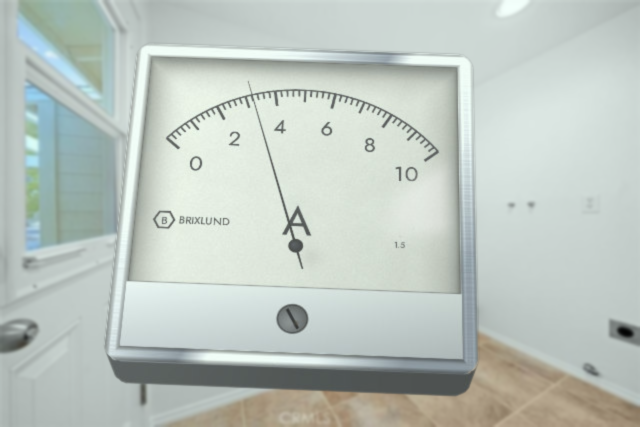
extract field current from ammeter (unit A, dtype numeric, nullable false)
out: 3.2 A
